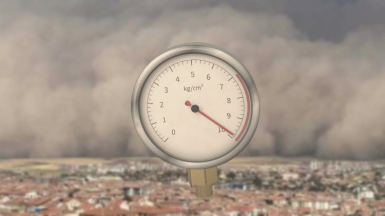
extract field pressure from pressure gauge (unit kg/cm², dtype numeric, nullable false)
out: 9.8 kg/cm²
